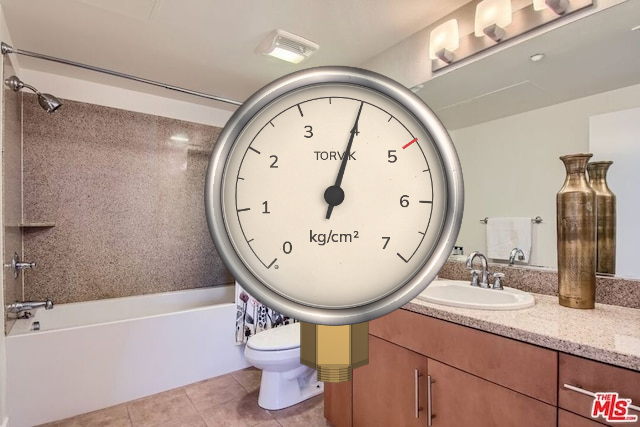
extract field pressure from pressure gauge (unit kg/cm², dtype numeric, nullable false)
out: 4 kg/cm²
